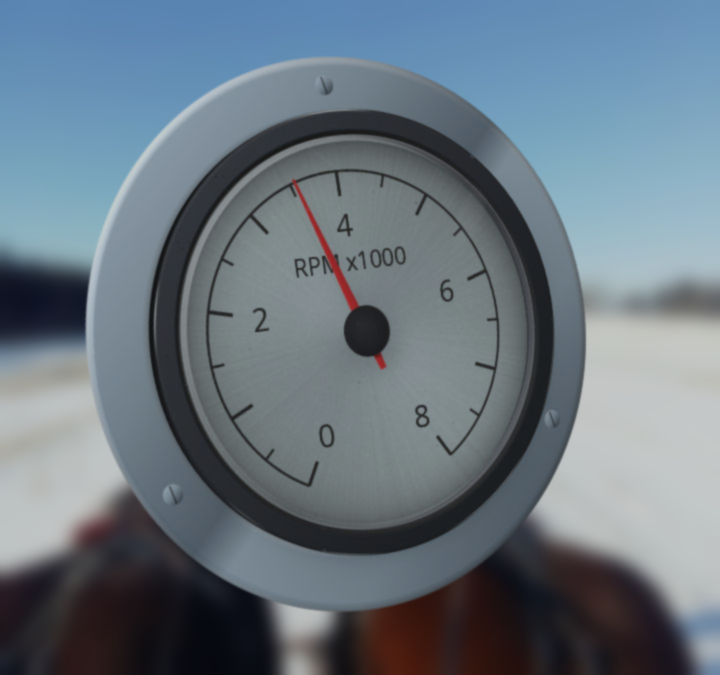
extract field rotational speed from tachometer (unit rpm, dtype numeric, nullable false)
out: 3500 rpm
